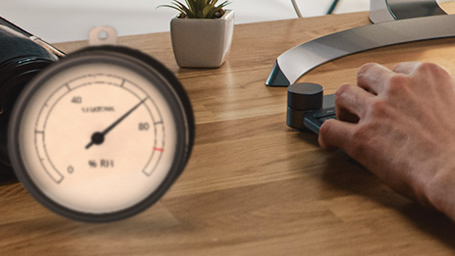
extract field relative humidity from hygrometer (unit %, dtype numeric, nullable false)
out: 70 %
